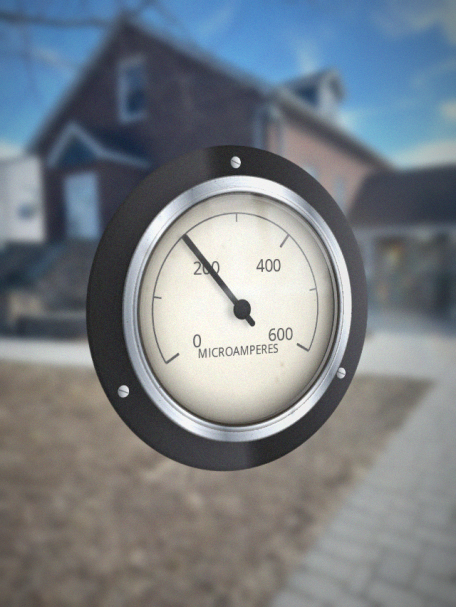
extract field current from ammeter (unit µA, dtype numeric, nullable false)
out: 200 µA
